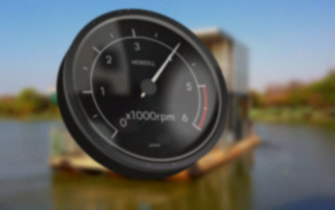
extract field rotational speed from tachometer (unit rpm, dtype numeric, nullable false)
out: 4000 rpm
